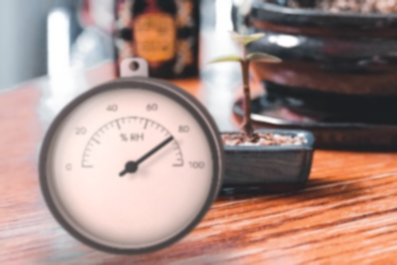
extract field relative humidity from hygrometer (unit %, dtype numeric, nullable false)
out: 80 %
